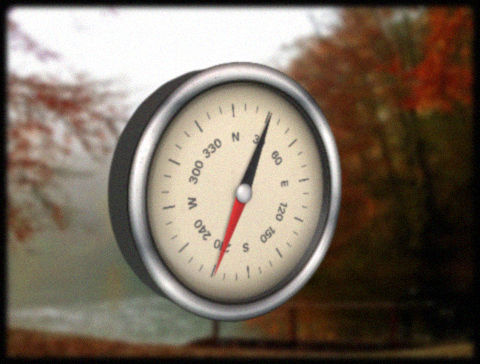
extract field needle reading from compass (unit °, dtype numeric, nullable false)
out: 210 °
